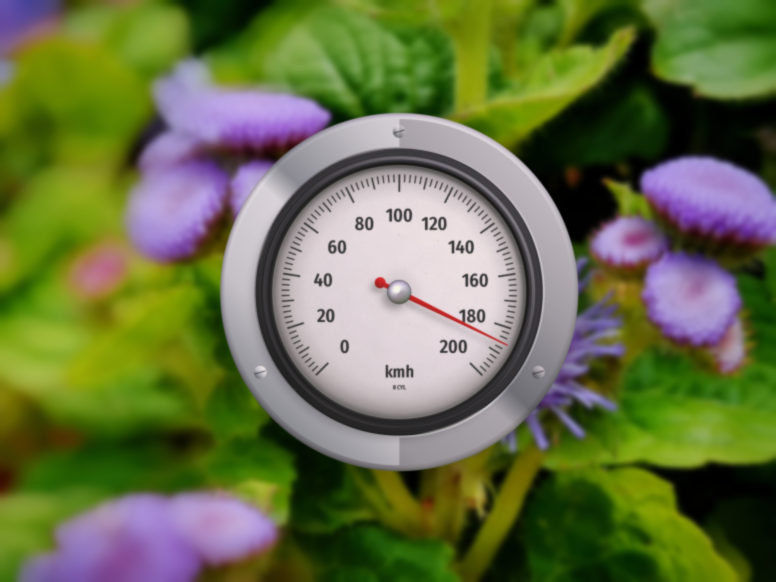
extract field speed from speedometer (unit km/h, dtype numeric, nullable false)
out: 186 km/h
